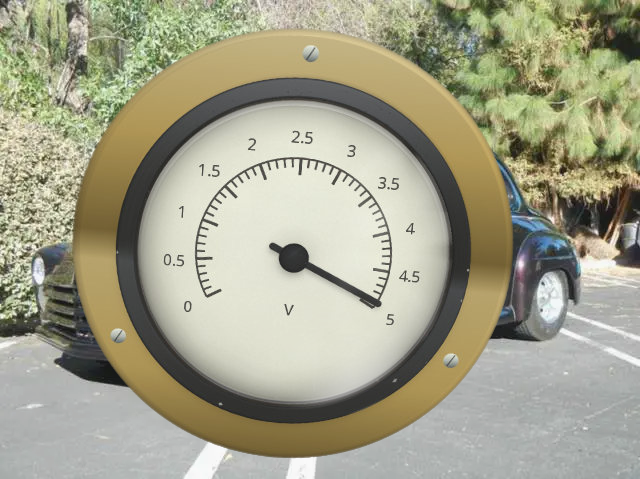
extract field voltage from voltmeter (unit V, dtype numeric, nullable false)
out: 4.9 V
